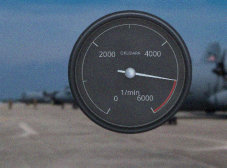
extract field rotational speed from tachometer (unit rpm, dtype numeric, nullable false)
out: 5000 rpm
